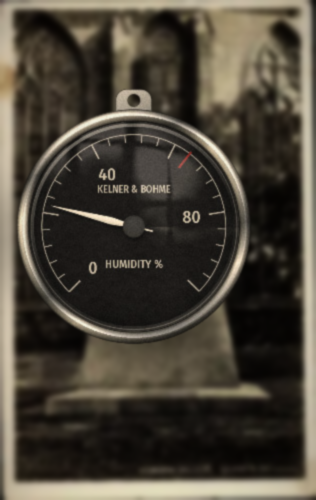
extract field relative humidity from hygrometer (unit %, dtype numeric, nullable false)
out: 22 %
